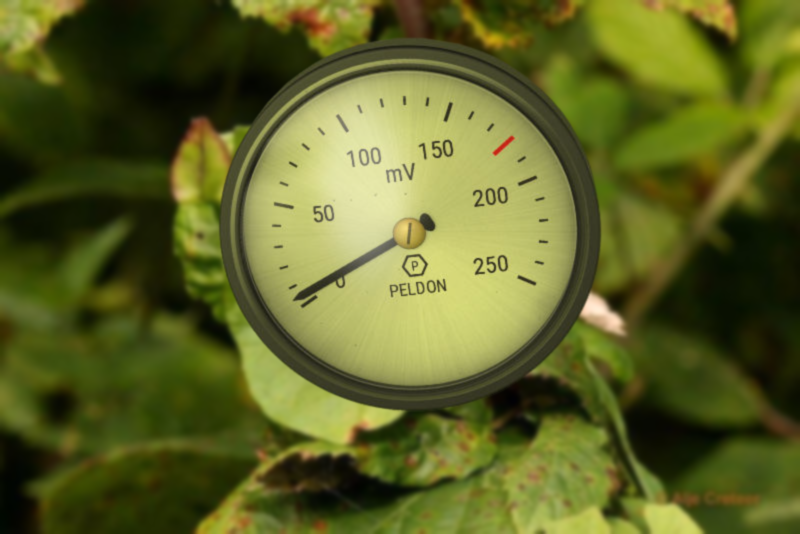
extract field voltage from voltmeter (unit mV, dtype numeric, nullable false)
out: 5 mV
